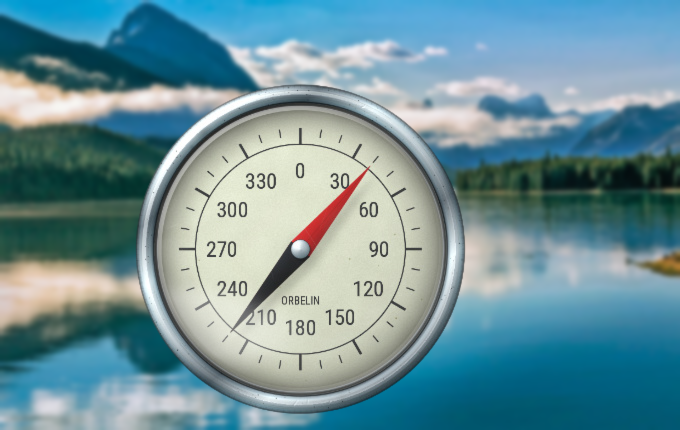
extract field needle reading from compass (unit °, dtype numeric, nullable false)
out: 40 °
